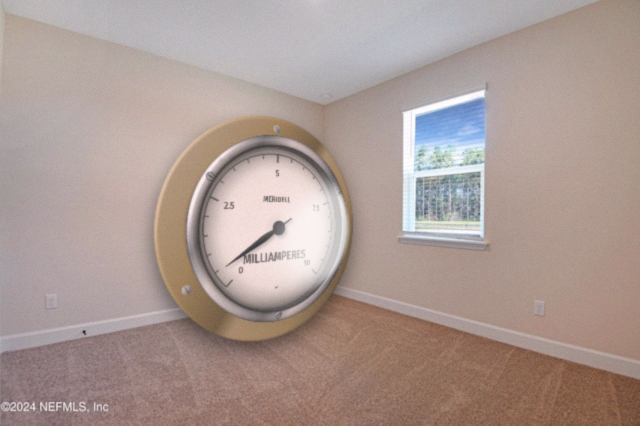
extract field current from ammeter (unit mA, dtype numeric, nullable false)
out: 0.5 mA
